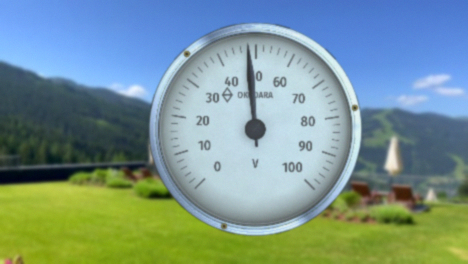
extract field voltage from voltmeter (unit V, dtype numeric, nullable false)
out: 48 V
